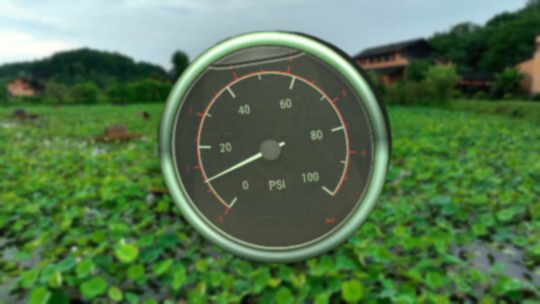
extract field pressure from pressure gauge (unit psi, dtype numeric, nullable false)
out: 10 psi
